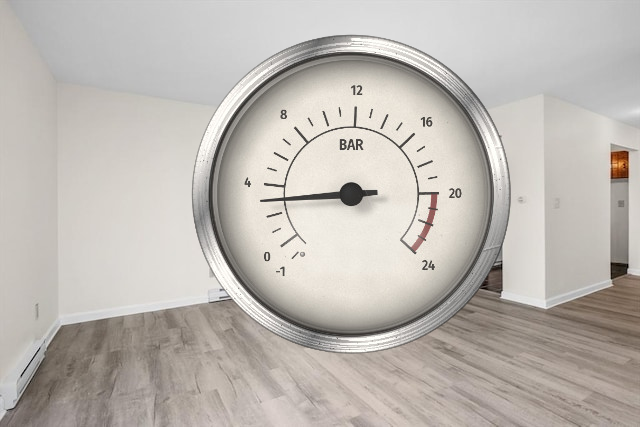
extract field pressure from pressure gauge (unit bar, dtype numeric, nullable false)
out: 3 bar
